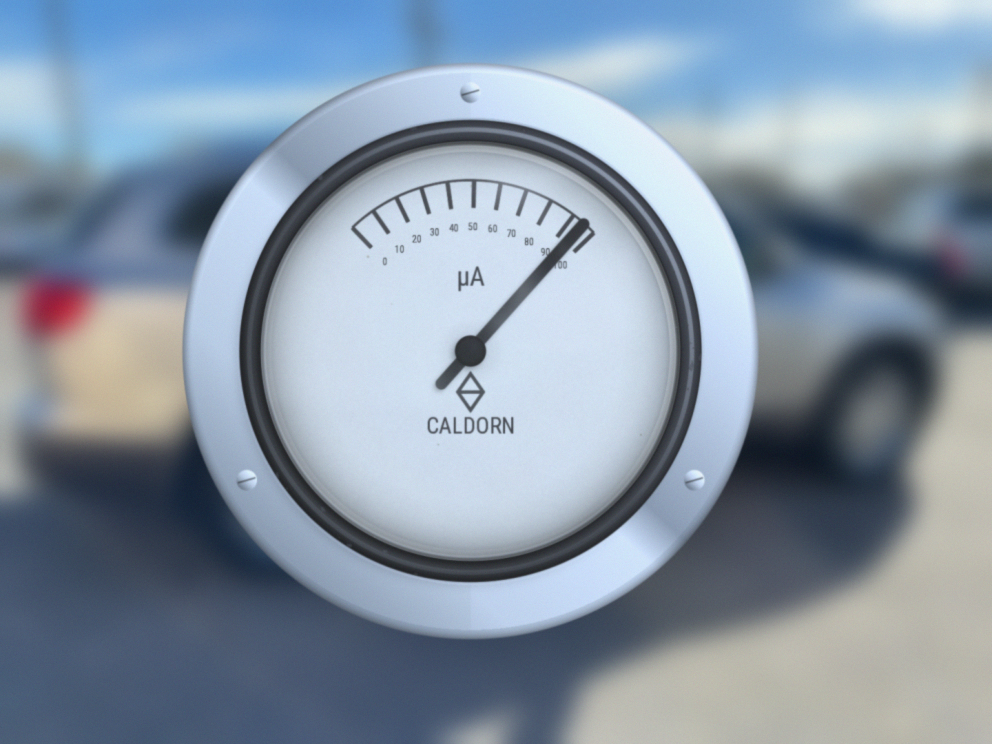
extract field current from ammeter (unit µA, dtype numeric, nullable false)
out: 95 µA
